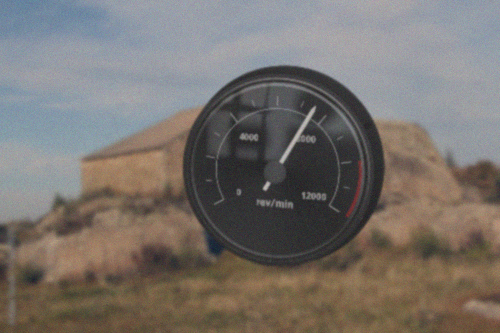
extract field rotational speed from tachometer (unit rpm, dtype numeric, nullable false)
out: 7500 rpm
